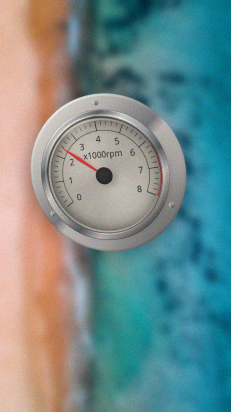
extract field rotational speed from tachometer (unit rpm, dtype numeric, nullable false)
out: 2400 rpm
